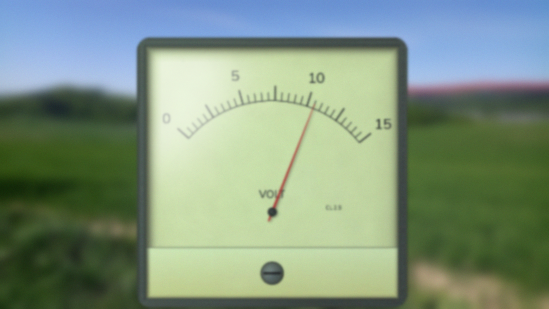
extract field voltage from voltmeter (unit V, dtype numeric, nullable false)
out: 10.5 V
